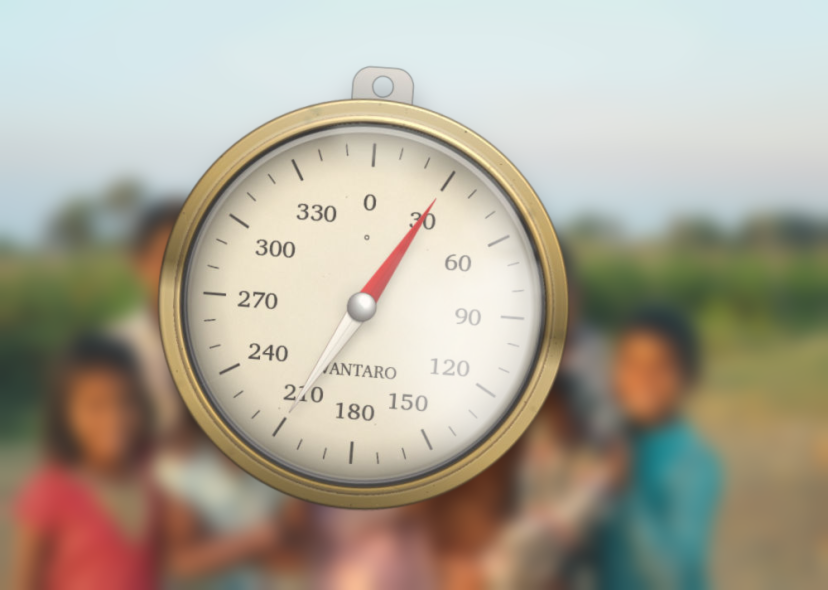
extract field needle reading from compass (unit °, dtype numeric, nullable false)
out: 30 °
